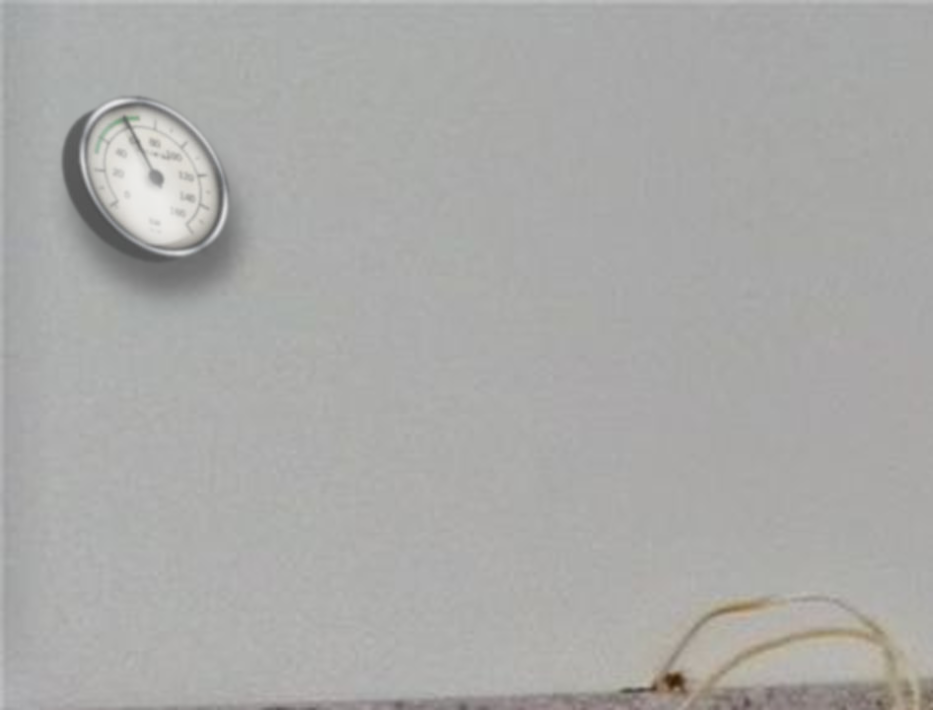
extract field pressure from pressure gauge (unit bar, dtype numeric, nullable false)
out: 60 bar
